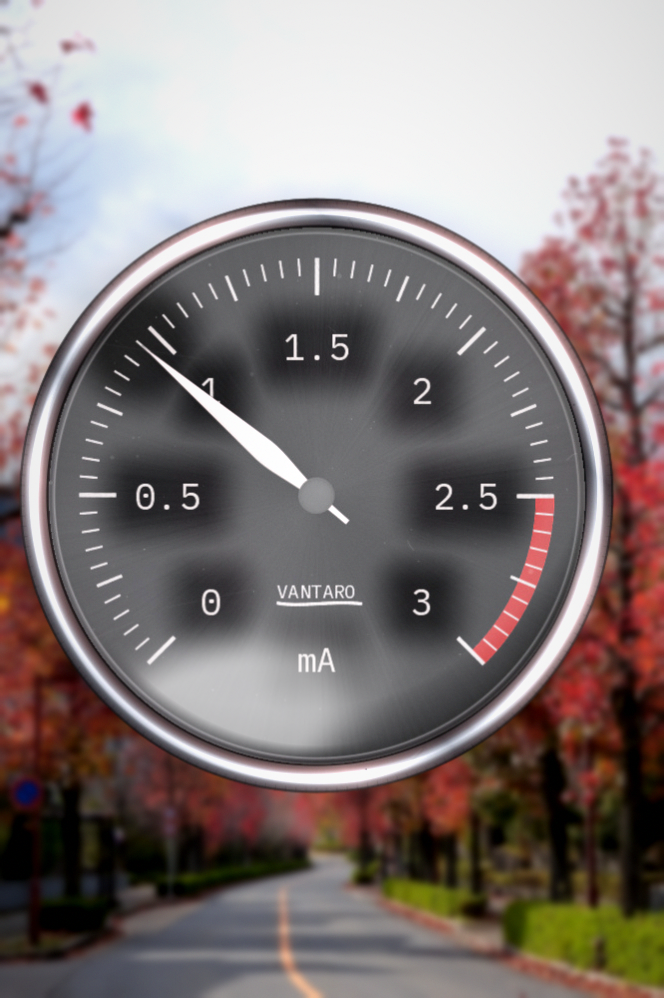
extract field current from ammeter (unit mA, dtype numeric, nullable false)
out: 0.95 mA
